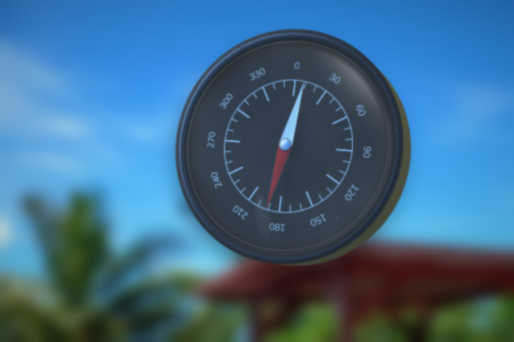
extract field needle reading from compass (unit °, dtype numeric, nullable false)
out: 190 °
